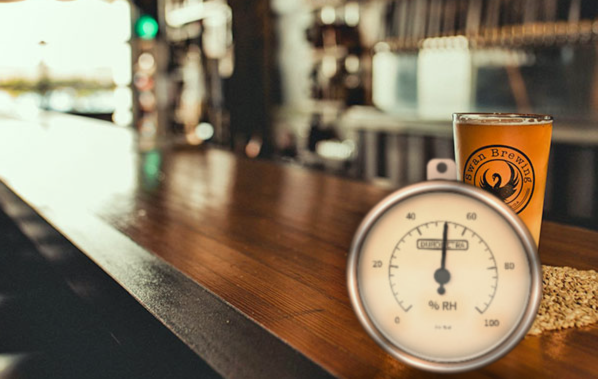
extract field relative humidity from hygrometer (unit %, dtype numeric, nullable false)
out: 52 %
